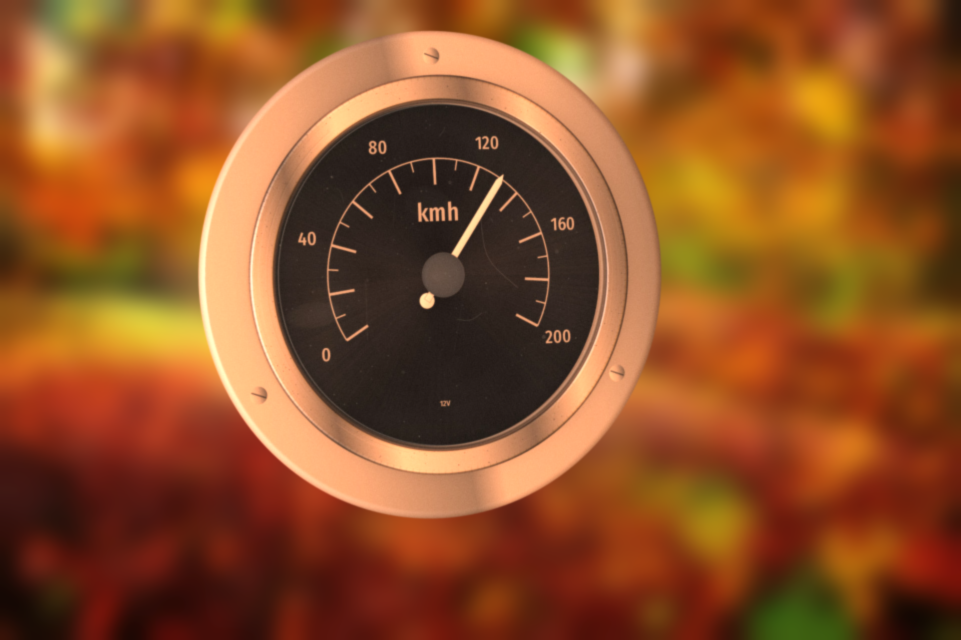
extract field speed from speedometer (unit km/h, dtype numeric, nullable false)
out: 130 km/h
